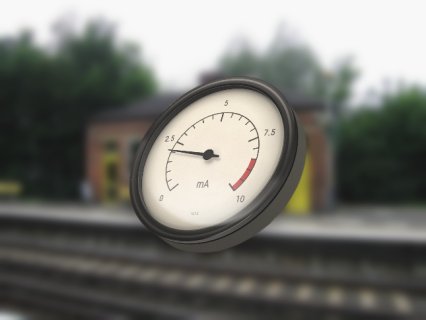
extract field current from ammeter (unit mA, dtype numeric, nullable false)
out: 2 mA
